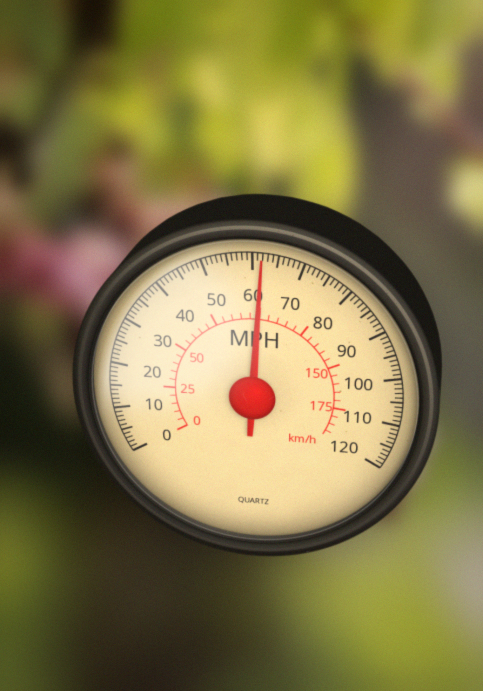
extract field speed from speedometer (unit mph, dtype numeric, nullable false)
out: 62 mph
